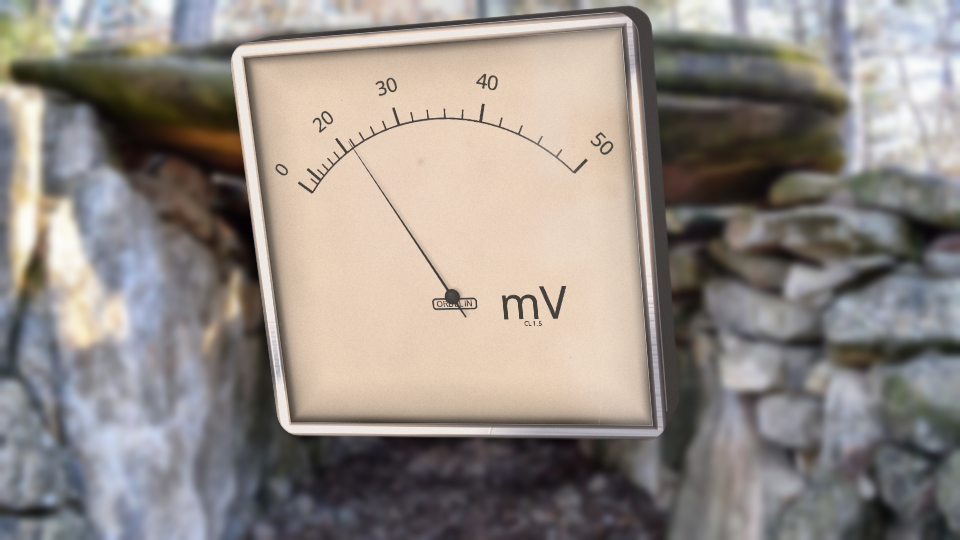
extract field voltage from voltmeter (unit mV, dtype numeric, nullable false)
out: 22 mV
